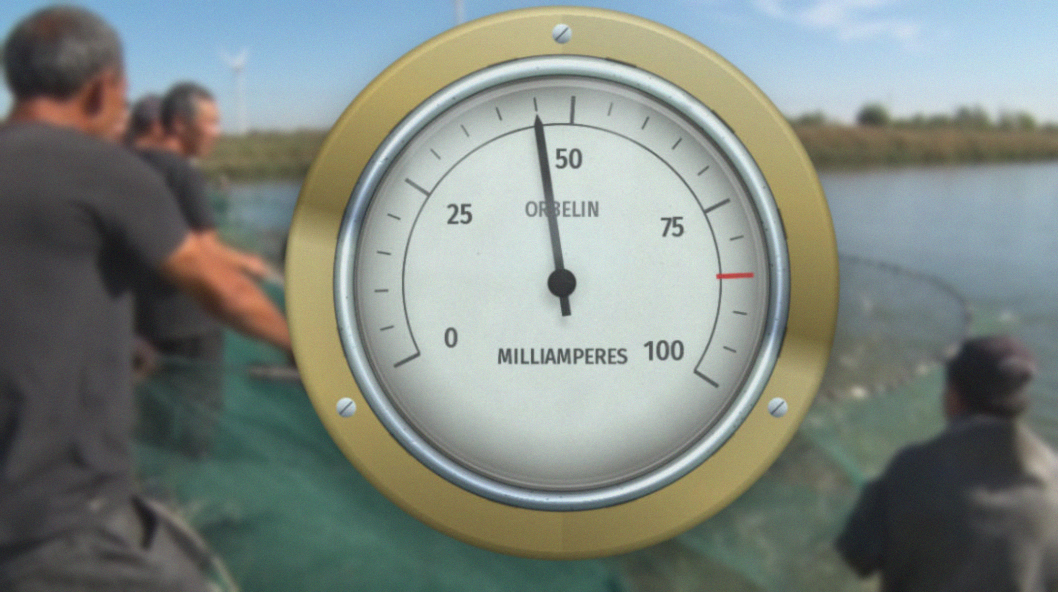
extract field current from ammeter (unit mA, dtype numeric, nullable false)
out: 45 mA
